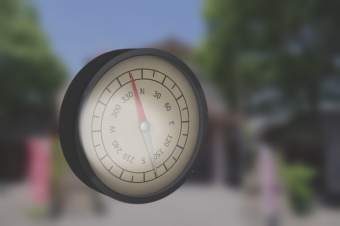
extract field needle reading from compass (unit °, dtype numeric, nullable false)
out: 345 °
